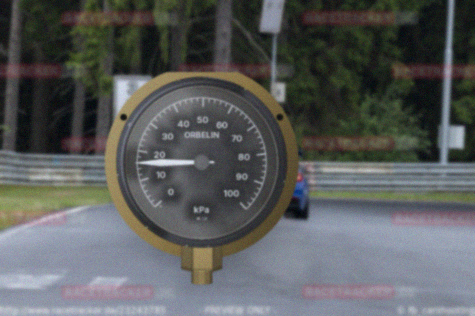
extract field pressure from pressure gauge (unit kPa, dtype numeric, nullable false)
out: 16 kPa
